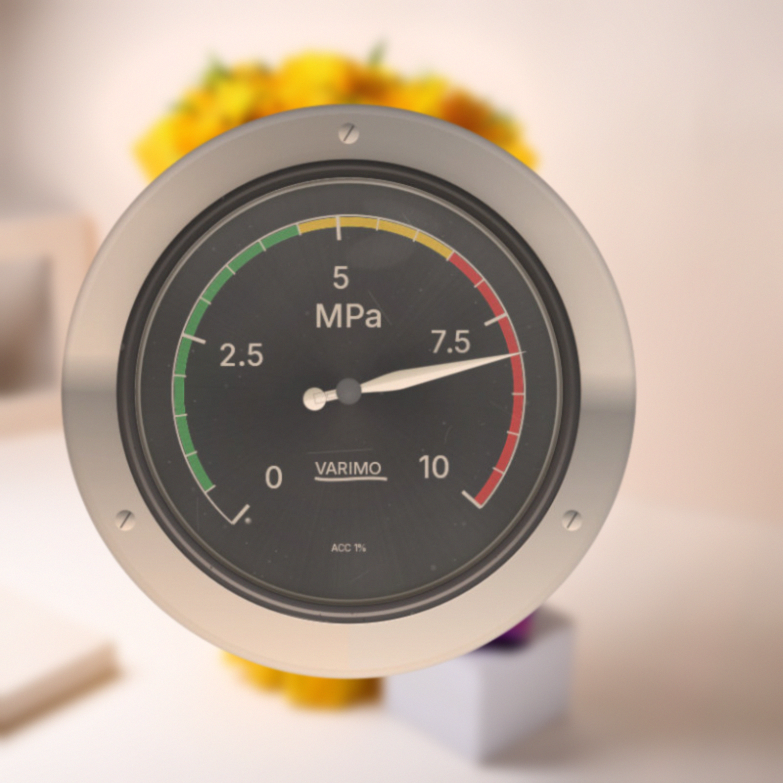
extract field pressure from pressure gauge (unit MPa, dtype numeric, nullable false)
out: 8 MPa
